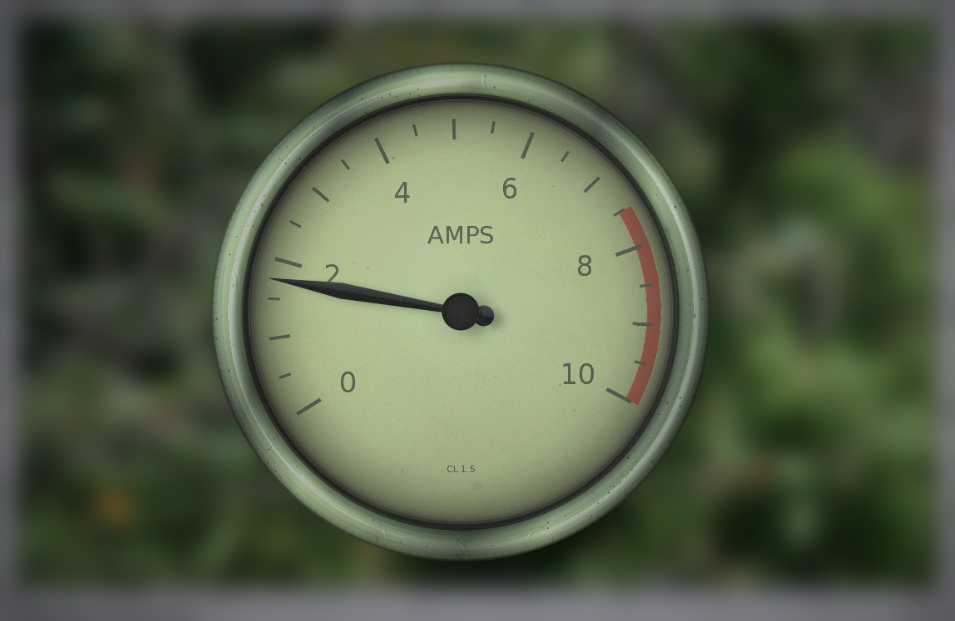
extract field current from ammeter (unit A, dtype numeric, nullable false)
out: 1.75 A
